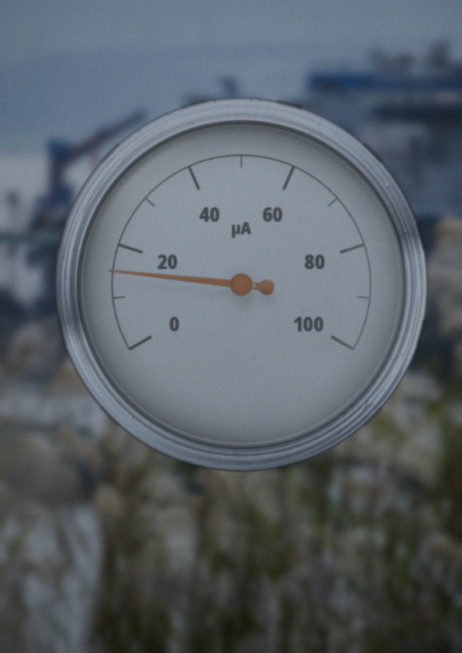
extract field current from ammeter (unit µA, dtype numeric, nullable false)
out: 15 µA
